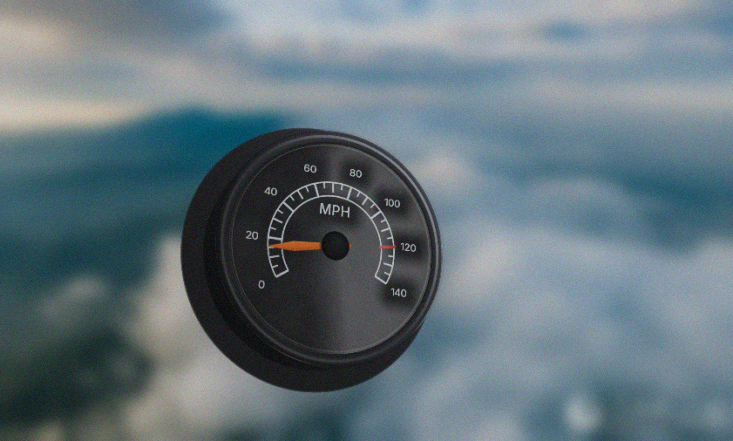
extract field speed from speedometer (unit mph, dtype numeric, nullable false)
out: 15 mph
